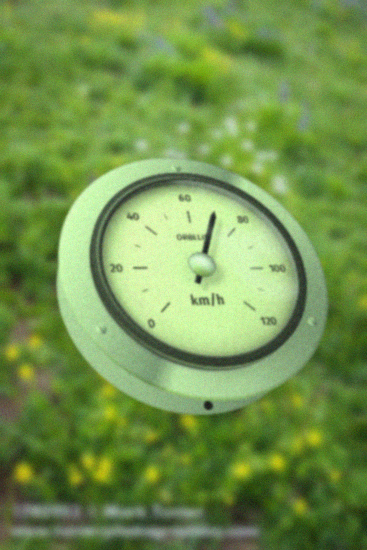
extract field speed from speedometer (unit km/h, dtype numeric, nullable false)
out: 70 km/h
